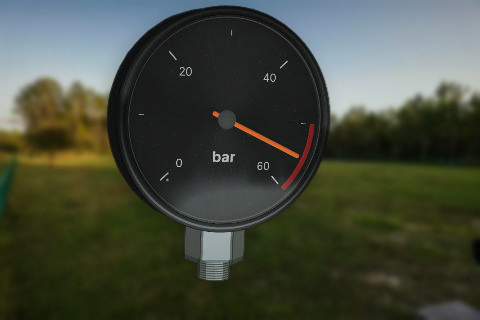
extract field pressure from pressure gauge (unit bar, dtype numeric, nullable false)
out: 55 bar
